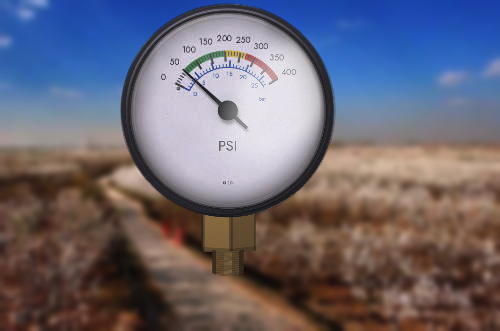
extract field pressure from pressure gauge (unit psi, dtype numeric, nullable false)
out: 50 psi
